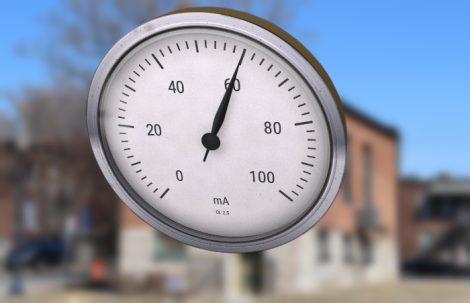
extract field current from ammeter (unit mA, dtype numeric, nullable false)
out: 60 mA
